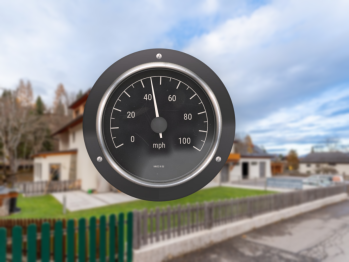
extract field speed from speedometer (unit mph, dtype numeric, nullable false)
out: 45 mph
